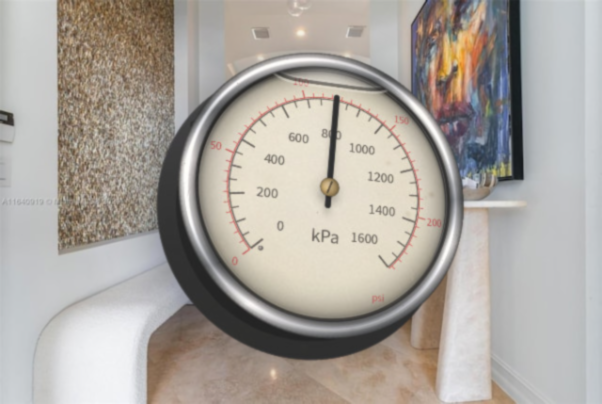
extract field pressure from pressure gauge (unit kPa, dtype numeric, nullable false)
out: 800 kPa
